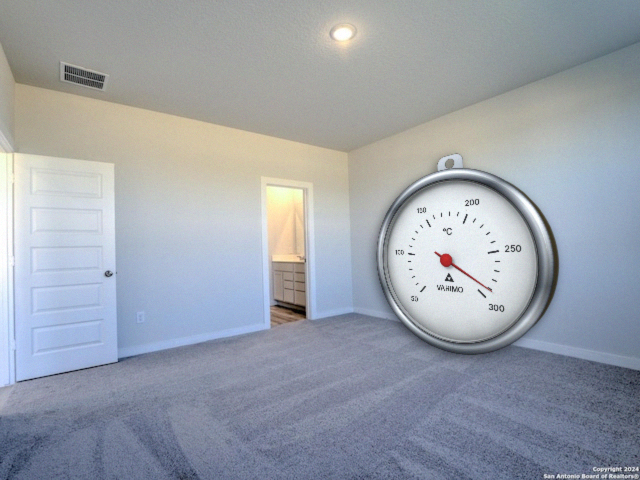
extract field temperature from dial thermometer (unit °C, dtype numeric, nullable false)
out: 290 °C
